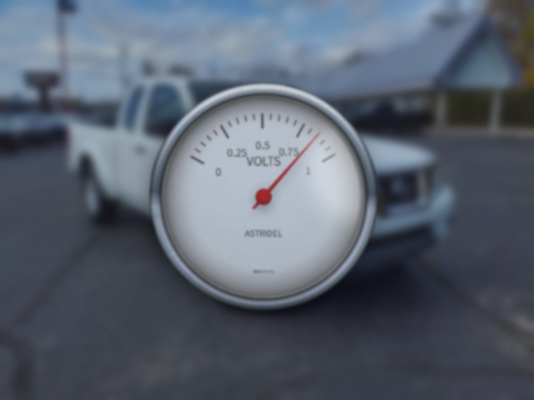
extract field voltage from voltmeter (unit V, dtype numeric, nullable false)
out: 0.85 V
